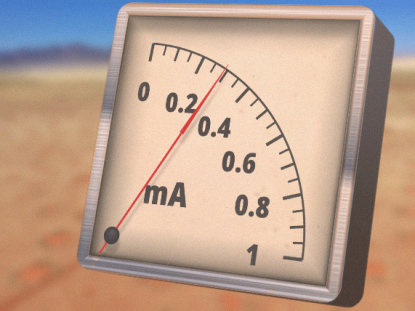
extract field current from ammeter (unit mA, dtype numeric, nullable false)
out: 0.3 mA
